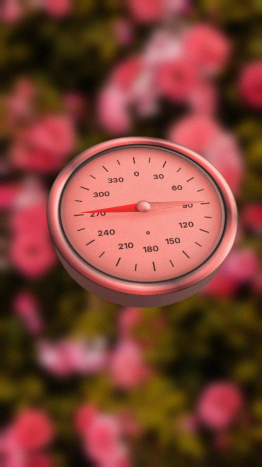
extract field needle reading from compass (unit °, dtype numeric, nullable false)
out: 270 °
